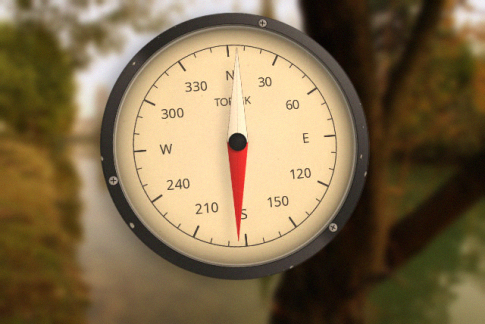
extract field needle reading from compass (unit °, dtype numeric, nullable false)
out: 185 °
